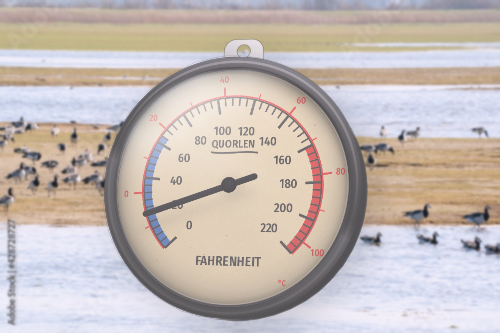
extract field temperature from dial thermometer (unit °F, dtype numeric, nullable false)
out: 20 °F
